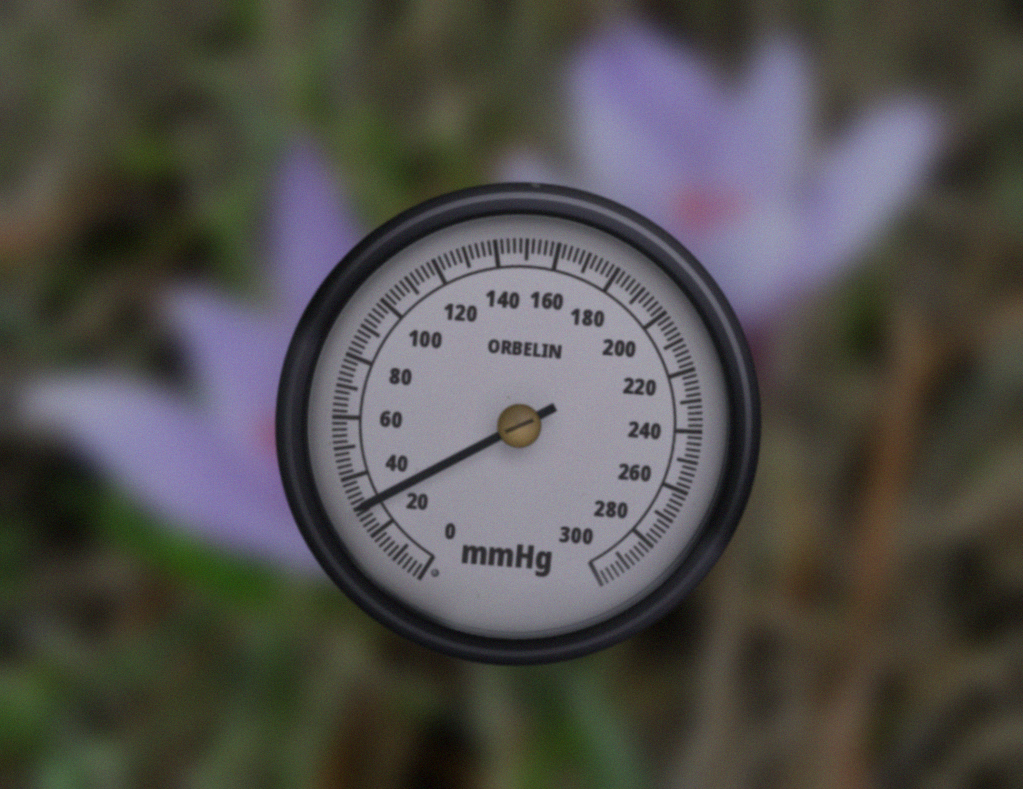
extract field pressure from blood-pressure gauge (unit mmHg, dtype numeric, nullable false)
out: 30 mmHg
